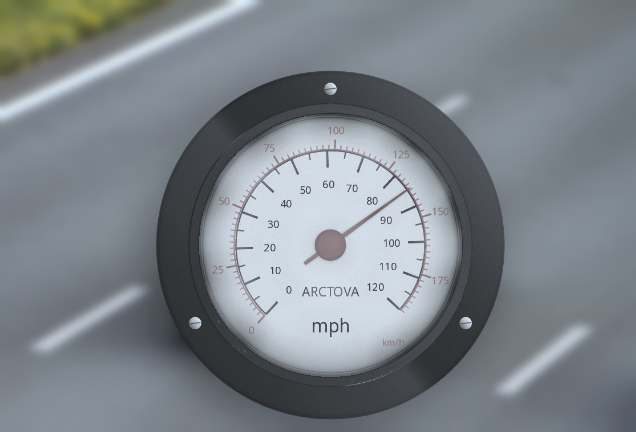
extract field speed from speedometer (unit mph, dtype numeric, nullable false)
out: 85 mph
